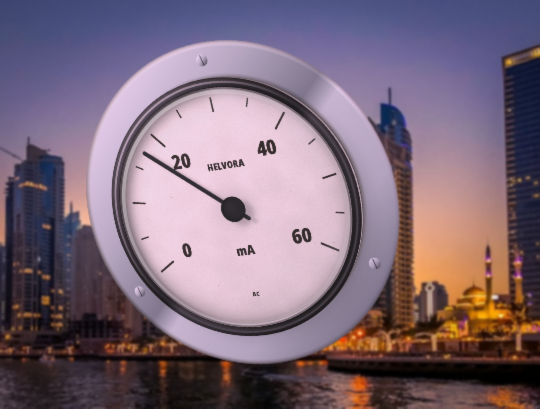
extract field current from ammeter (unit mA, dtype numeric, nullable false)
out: 17.5 mA
